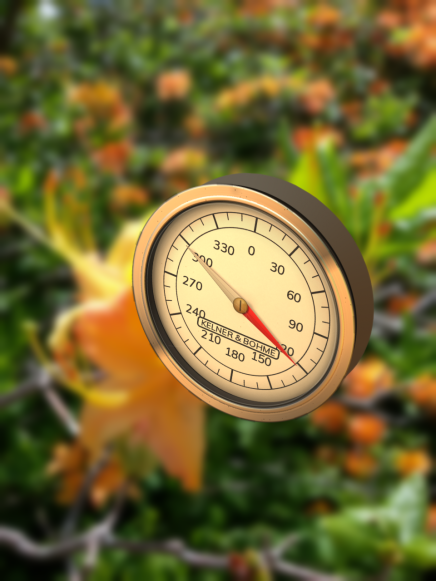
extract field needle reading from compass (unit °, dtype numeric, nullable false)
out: 120 °
